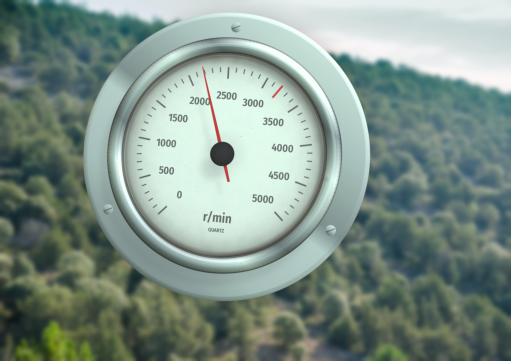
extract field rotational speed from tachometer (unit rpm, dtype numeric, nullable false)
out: 2200 rpm
